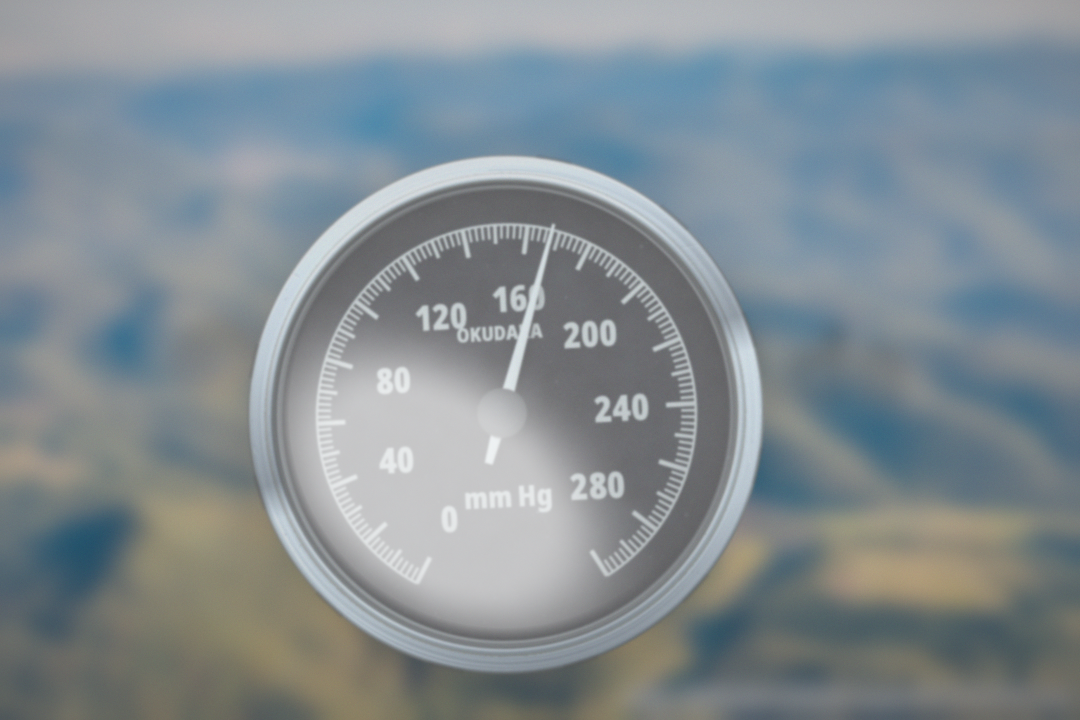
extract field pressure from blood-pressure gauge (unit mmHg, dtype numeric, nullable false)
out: 168 mmHg
